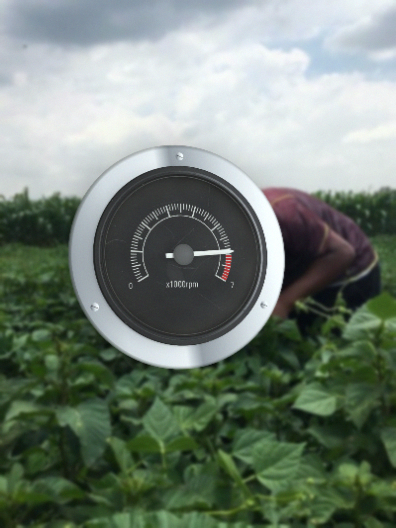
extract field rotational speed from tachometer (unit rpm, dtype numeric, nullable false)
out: 6000 rpm
